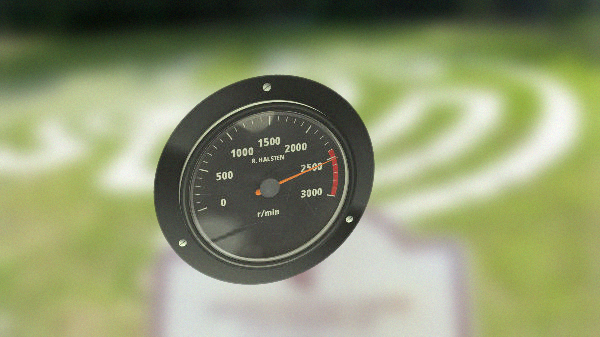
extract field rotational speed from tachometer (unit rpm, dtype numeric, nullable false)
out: 2500 rpm
